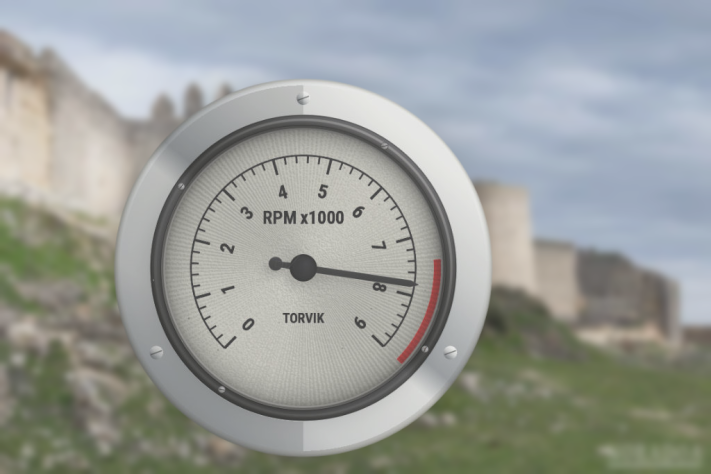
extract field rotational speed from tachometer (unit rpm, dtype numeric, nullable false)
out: 7800 rpm
